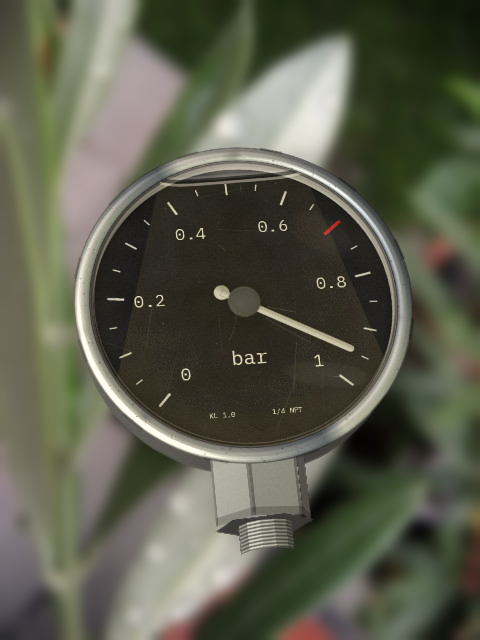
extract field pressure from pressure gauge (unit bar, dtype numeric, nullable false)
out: 0.95 bar
